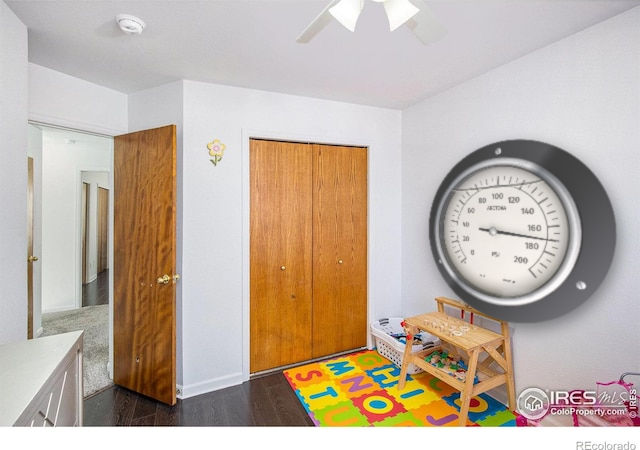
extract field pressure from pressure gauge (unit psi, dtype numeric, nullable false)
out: 170 psi
